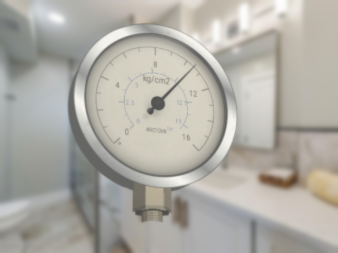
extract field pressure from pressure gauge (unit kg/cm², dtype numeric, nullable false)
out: 10.5 kg/cm²
